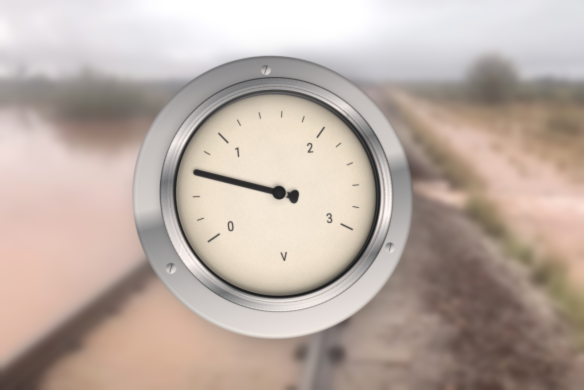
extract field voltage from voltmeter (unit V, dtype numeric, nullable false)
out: 0.6 V
